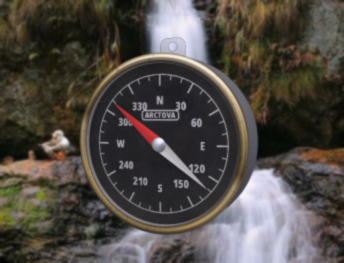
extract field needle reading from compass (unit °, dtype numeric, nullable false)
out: 310 °
